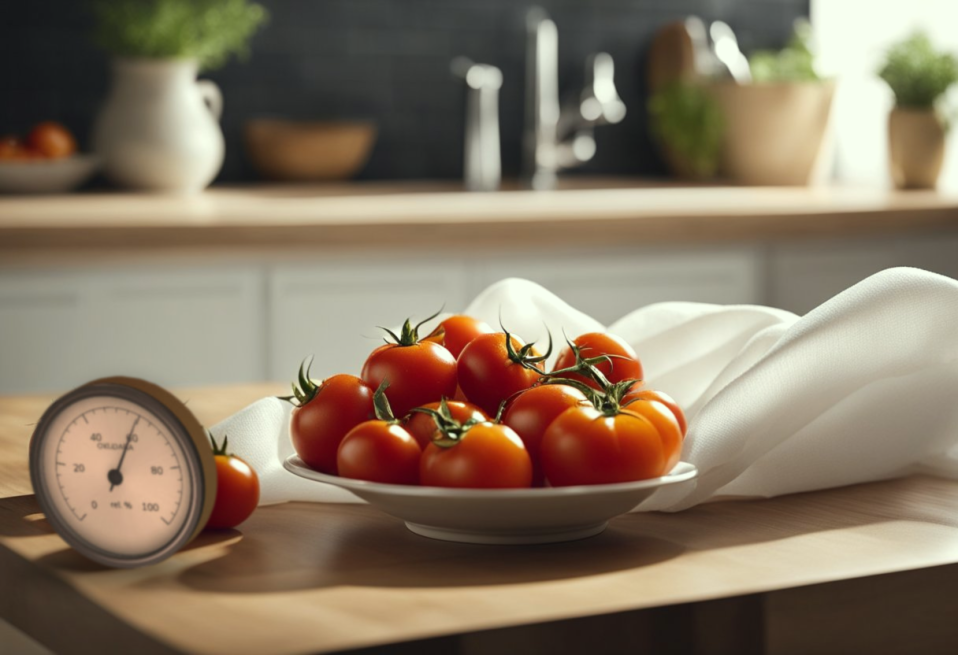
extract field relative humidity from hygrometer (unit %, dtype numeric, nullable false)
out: 60 %
